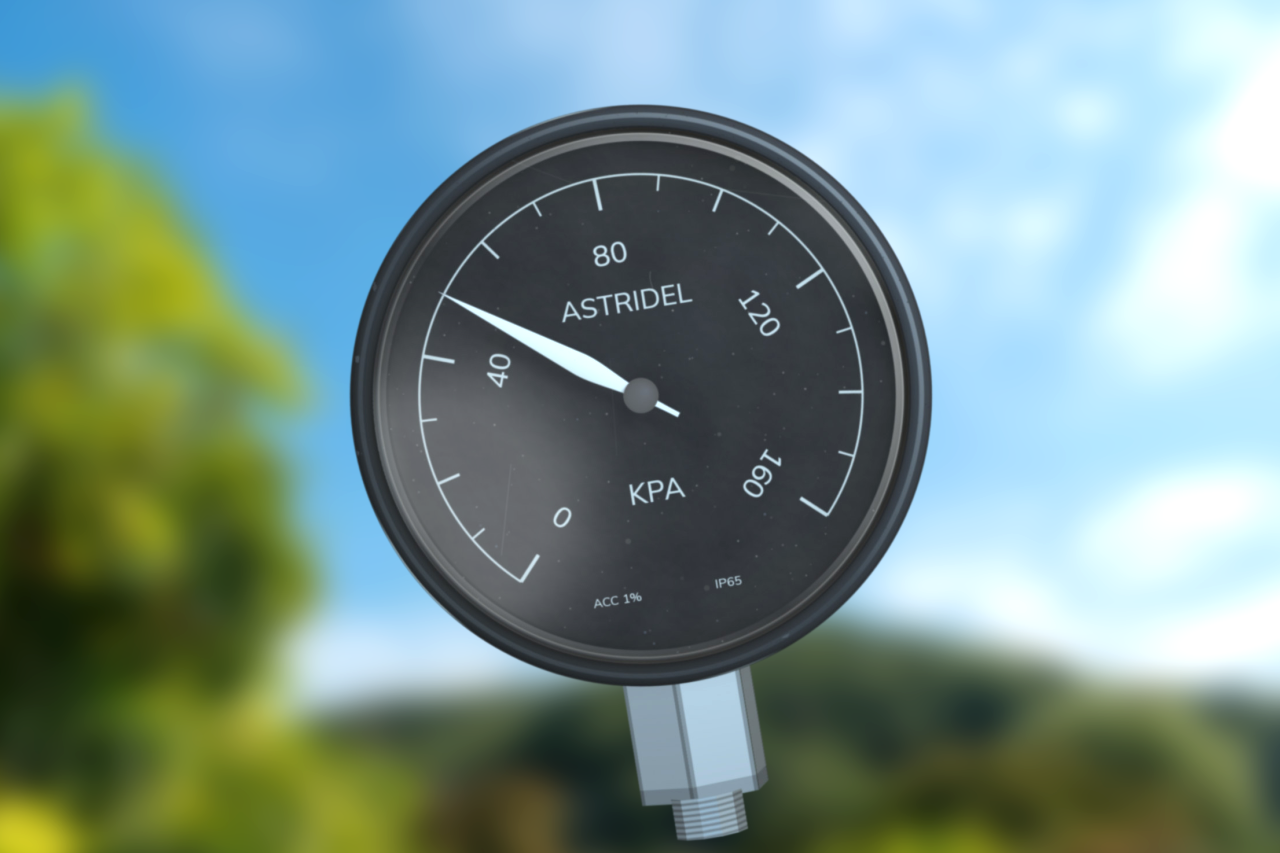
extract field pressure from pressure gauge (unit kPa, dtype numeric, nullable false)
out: 50 kPa
